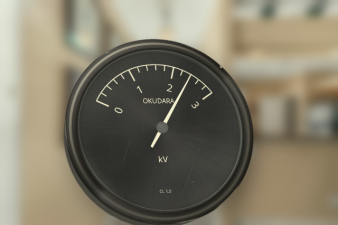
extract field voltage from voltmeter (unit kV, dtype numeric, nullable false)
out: 2.4 kV
